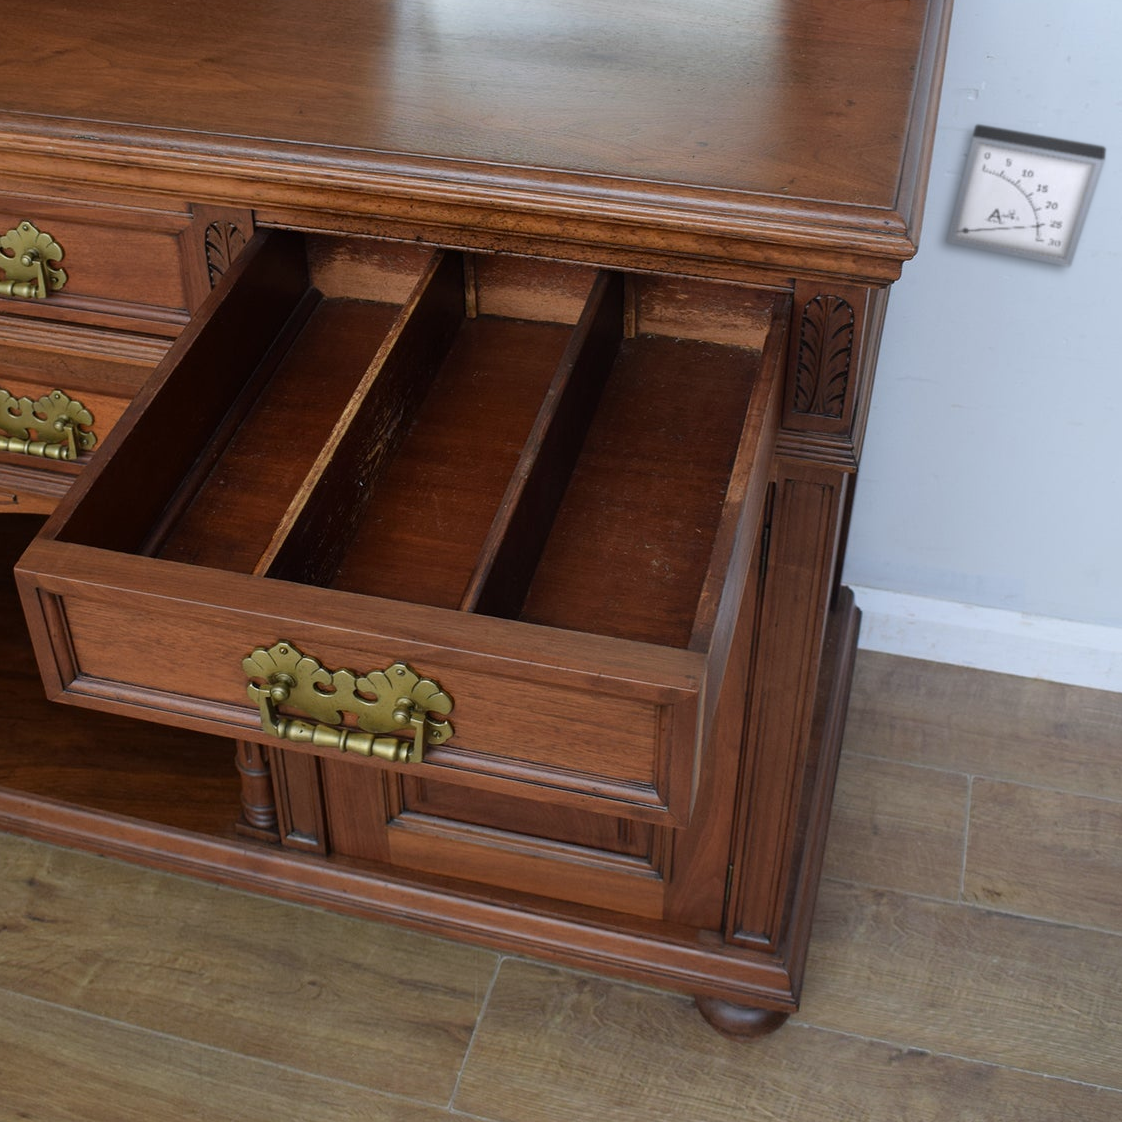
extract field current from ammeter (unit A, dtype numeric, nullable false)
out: 25 A
